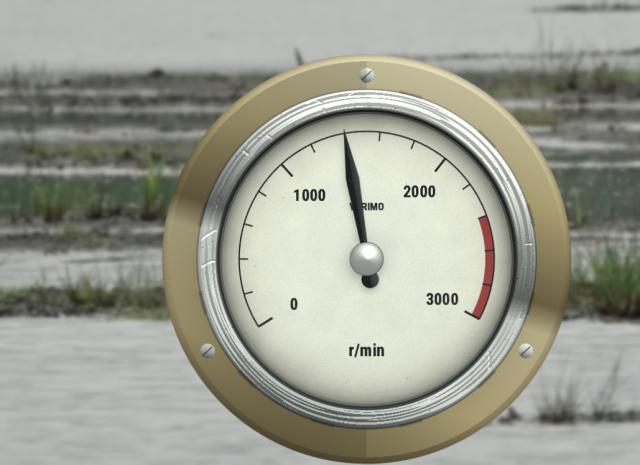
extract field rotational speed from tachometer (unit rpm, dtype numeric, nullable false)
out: 1400 rpm
